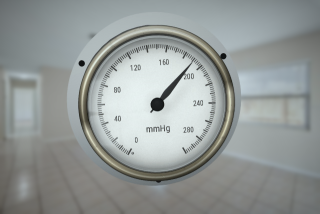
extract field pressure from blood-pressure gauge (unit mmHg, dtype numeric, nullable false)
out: 190 mmHg
